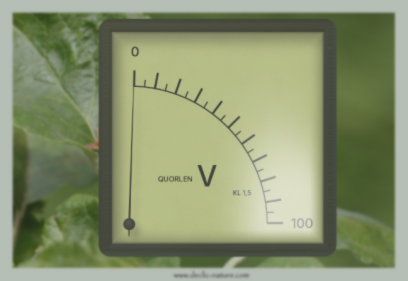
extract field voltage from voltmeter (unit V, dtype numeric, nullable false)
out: 0 V
